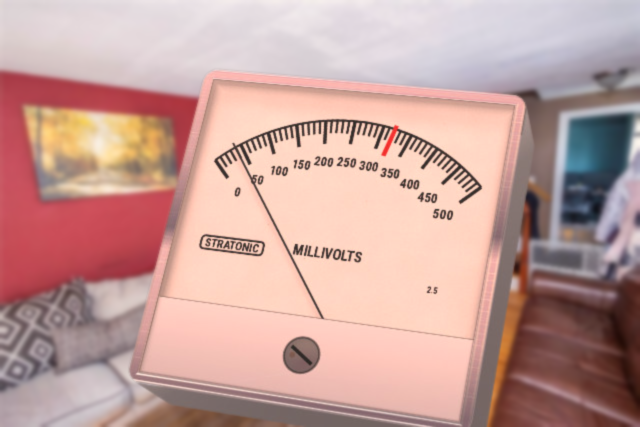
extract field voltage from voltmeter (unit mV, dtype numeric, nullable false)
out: 40 mV
